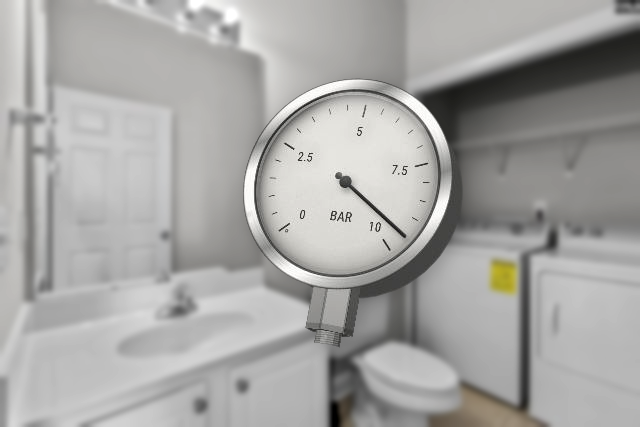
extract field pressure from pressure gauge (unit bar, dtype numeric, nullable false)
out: 9.5 bar
